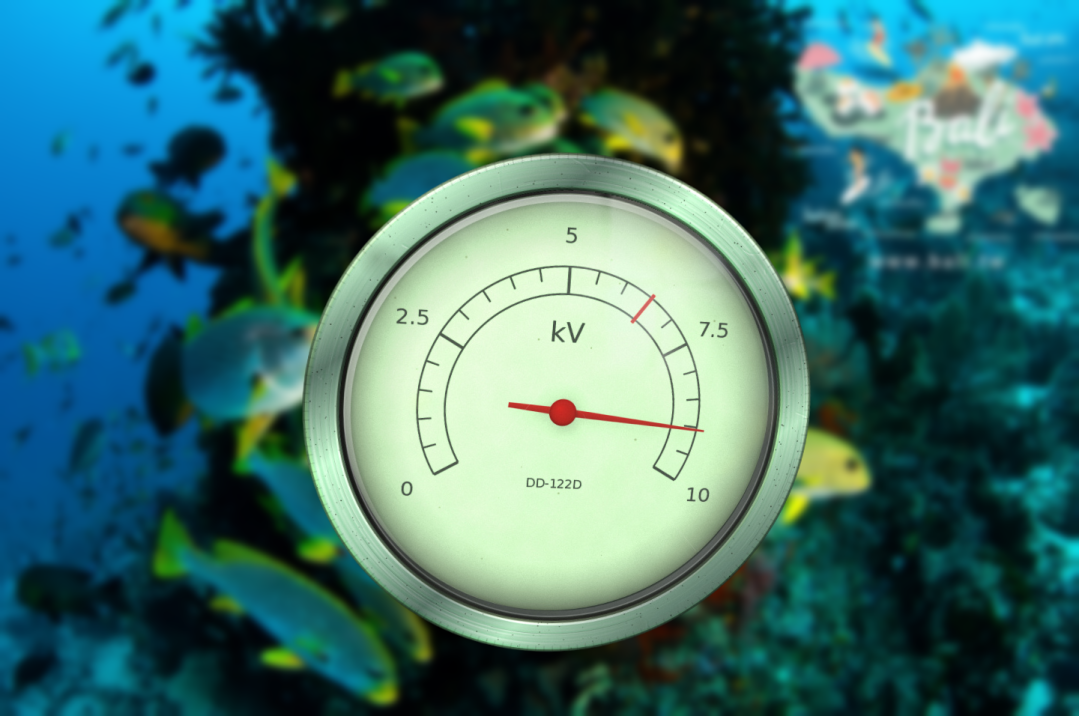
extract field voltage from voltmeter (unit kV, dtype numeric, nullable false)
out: 9 kV
